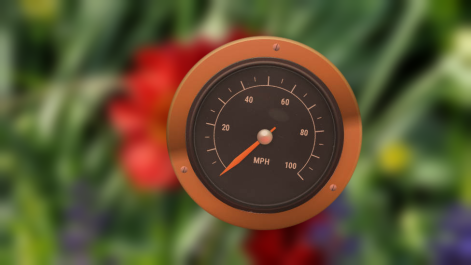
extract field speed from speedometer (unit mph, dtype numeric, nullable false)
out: 0 mph
